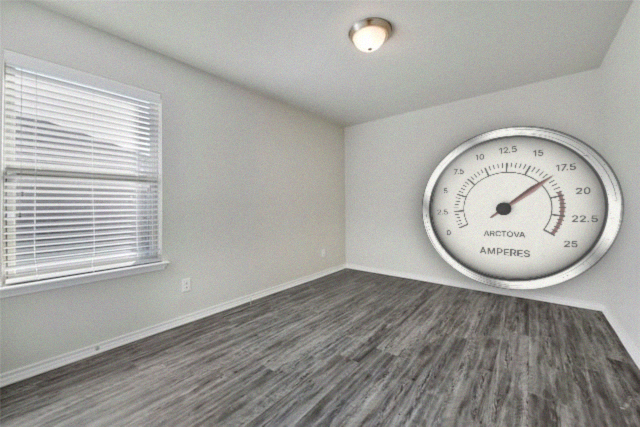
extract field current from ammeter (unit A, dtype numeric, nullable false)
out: 17.5 A
